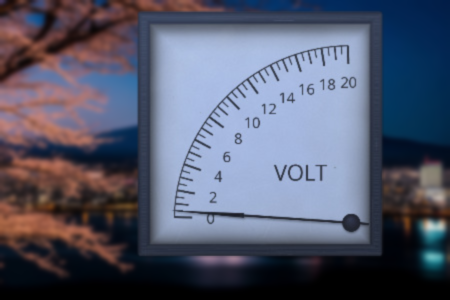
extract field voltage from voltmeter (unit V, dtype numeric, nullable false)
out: 0.5 V
